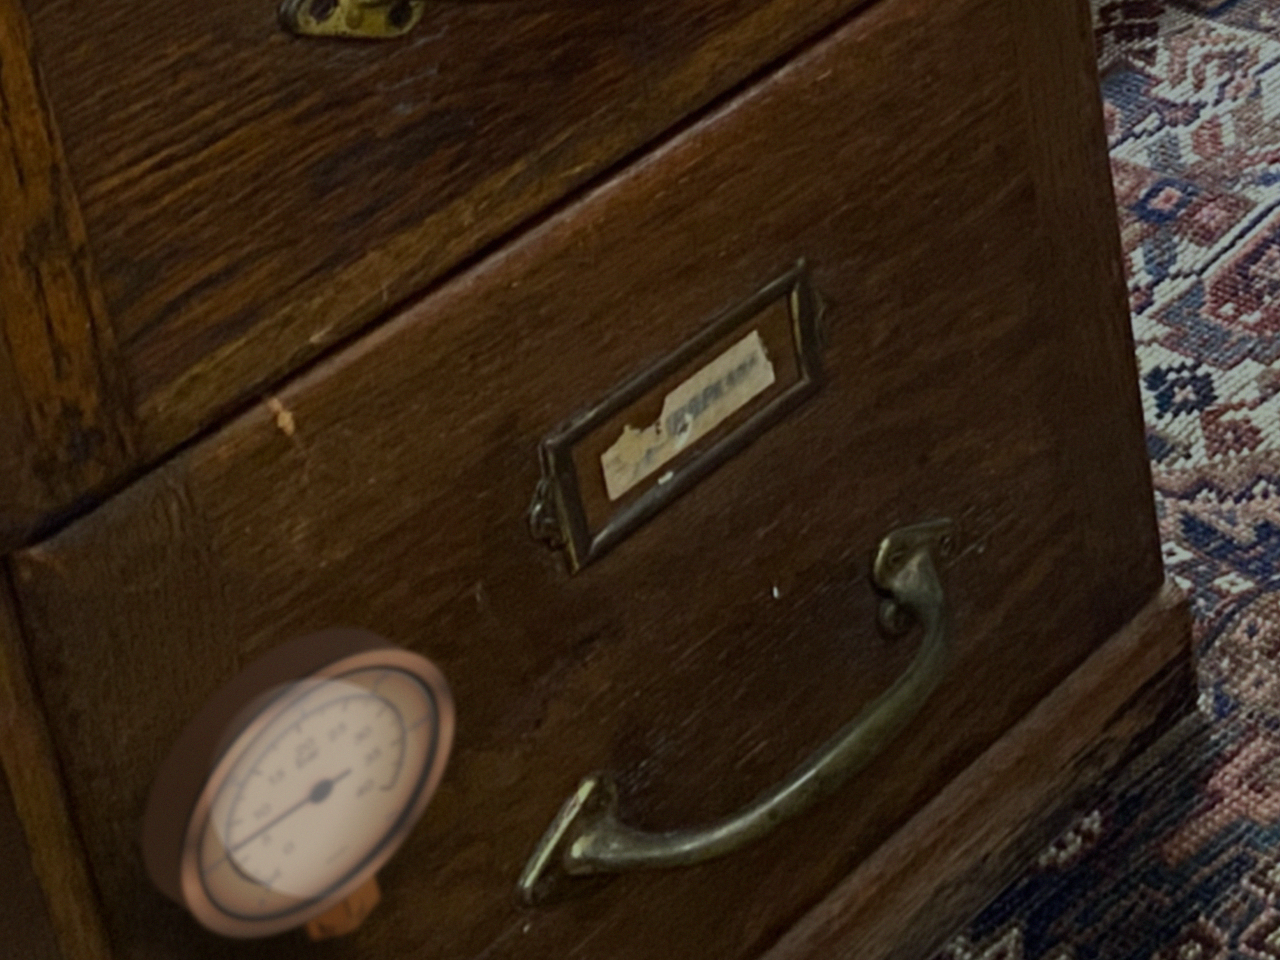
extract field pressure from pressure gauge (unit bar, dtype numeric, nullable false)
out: 7.5 bar
